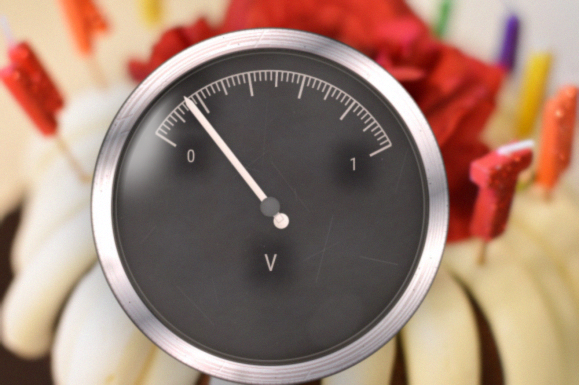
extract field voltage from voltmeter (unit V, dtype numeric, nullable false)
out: 0.16 V
